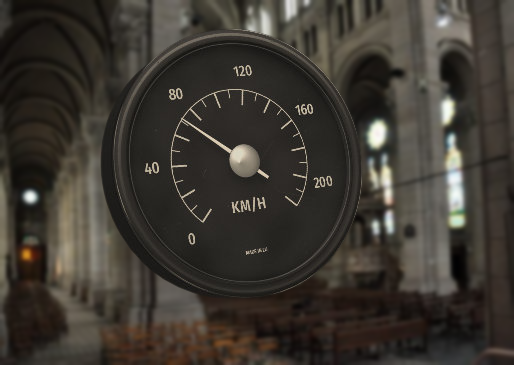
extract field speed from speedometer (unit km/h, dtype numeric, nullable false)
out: 70 km/h
